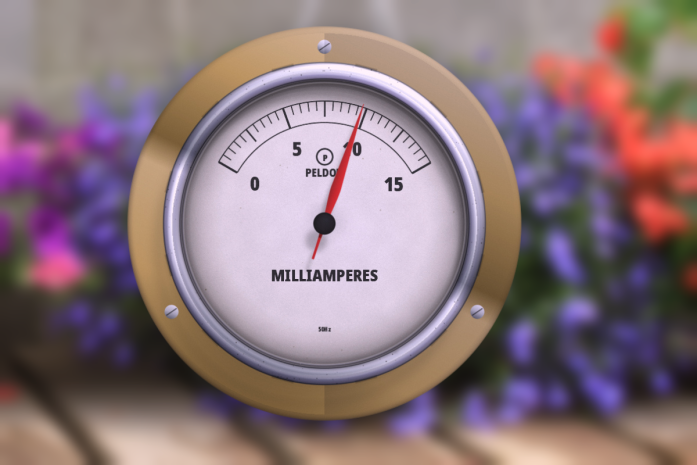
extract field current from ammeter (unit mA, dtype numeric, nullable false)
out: 9.75 mA
